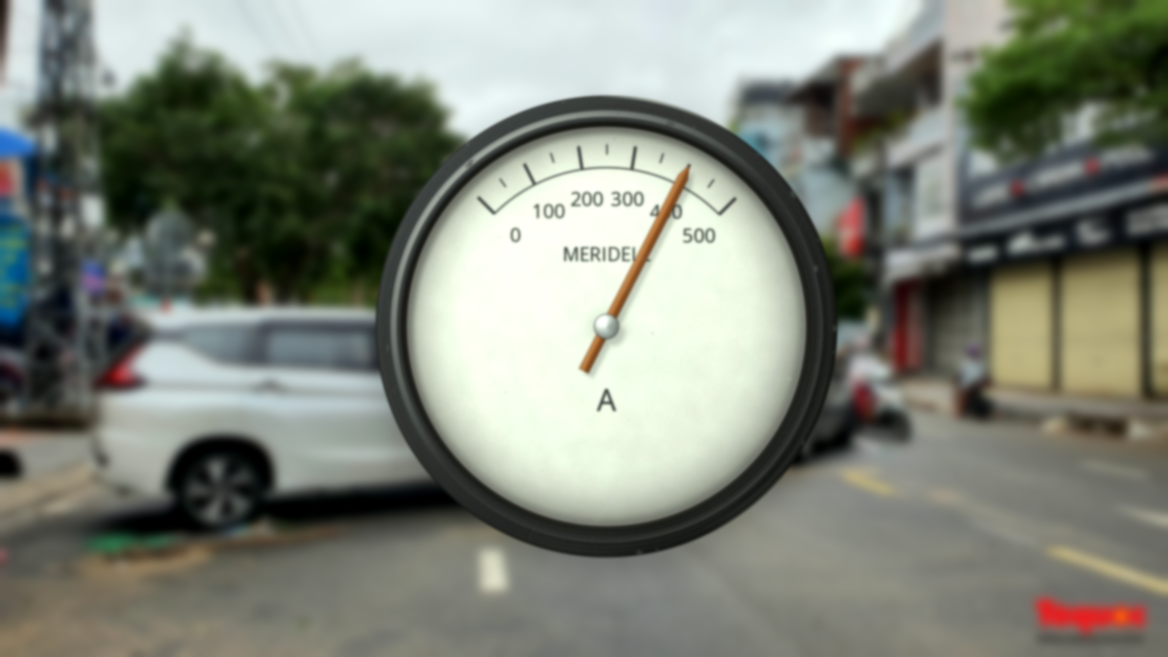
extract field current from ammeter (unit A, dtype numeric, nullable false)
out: 400 A
